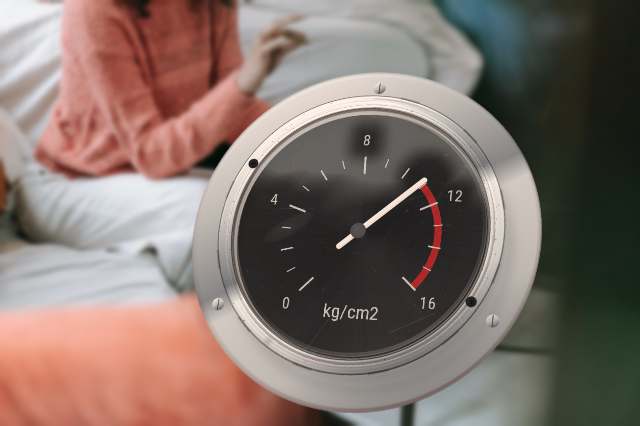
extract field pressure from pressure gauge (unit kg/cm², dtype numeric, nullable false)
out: 11 kg/cm²
